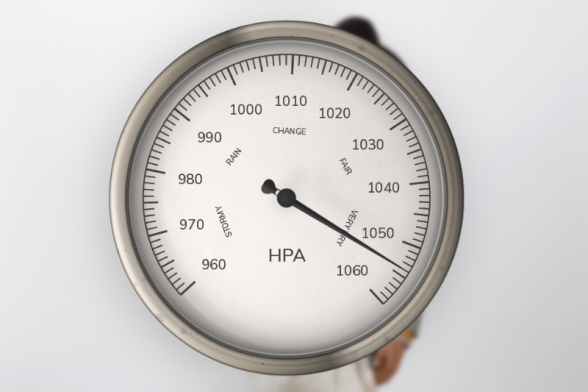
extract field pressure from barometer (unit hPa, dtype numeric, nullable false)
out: 1054 hPa
